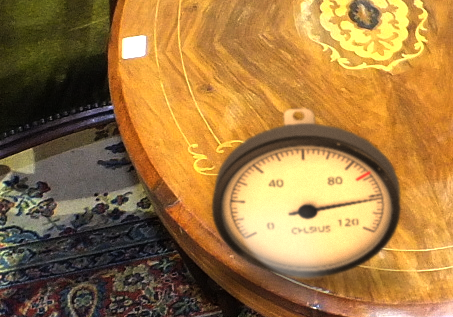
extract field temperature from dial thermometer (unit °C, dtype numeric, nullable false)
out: 100 °C
